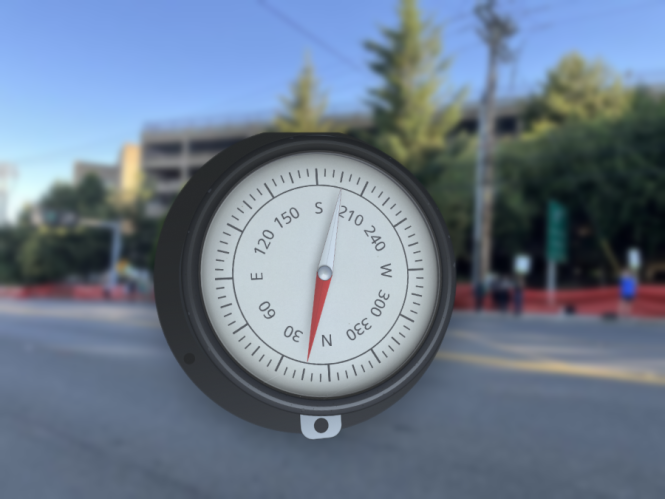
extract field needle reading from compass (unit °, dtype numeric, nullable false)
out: 15 °
